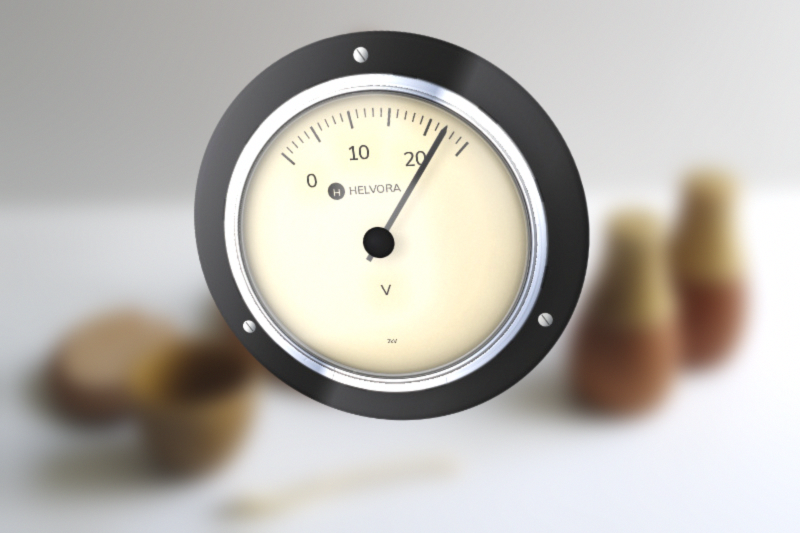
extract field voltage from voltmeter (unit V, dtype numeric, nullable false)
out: 22 V
